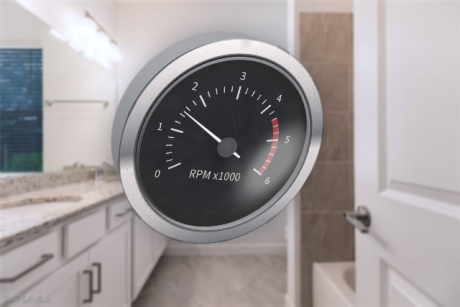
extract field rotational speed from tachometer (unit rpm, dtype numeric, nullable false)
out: 1500 rpm
